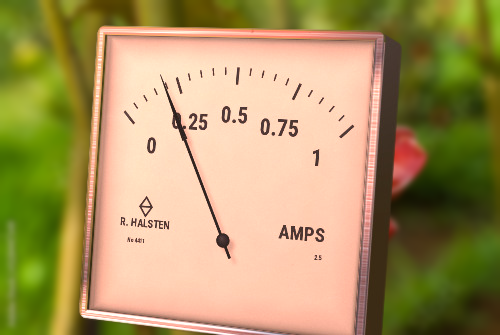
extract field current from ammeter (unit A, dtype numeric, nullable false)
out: 0.2 A
